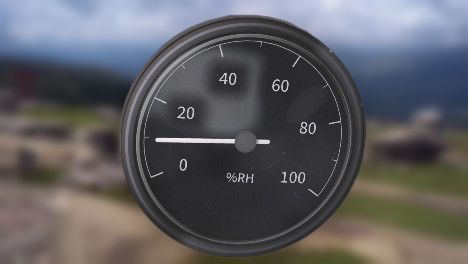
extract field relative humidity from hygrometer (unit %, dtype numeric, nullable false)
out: 10 %
